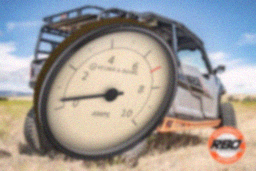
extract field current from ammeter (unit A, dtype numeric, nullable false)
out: 0.5 A
